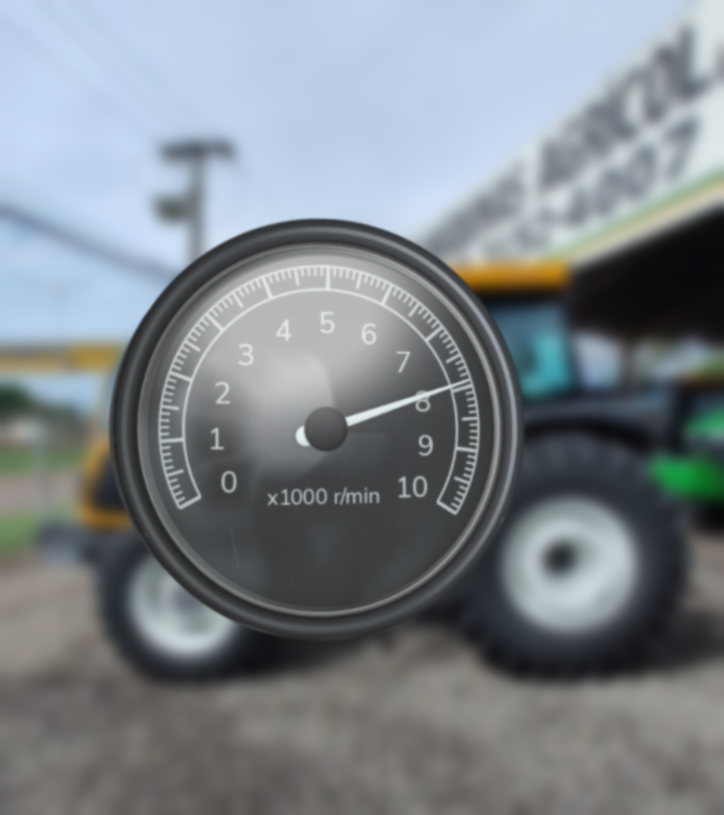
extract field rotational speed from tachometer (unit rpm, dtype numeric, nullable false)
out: 7900 rpm
